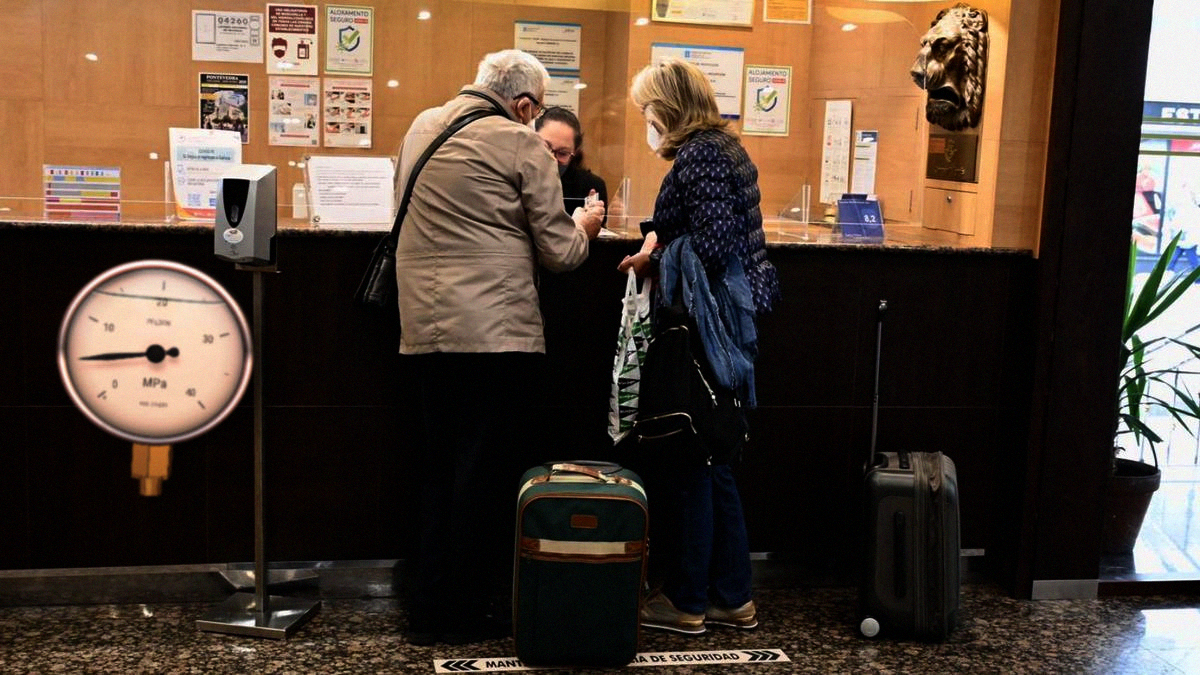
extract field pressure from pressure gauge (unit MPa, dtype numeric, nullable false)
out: 5 MPa
